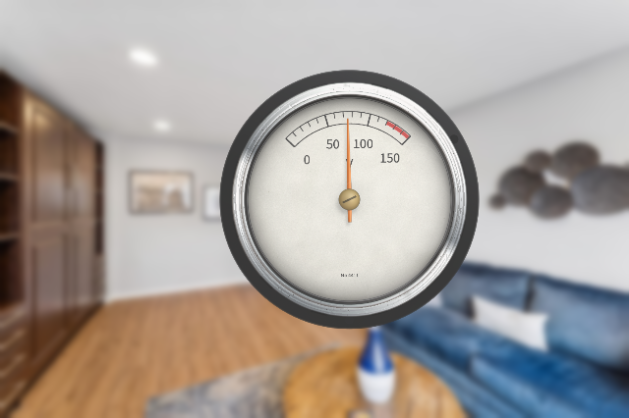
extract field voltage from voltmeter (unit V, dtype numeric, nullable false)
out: 75 V
